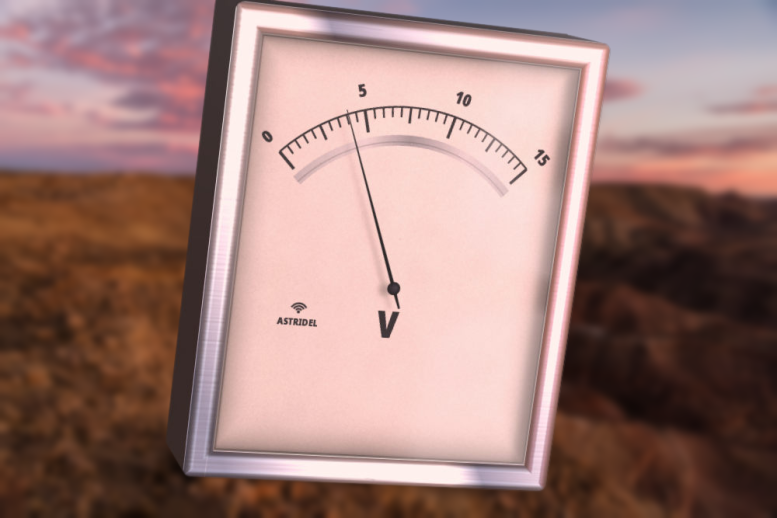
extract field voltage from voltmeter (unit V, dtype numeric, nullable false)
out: 4 V
